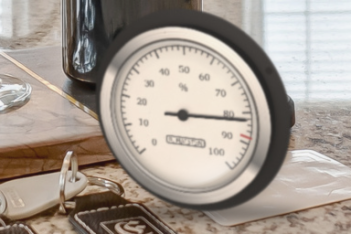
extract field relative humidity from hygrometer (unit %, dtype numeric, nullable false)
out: 82 %
